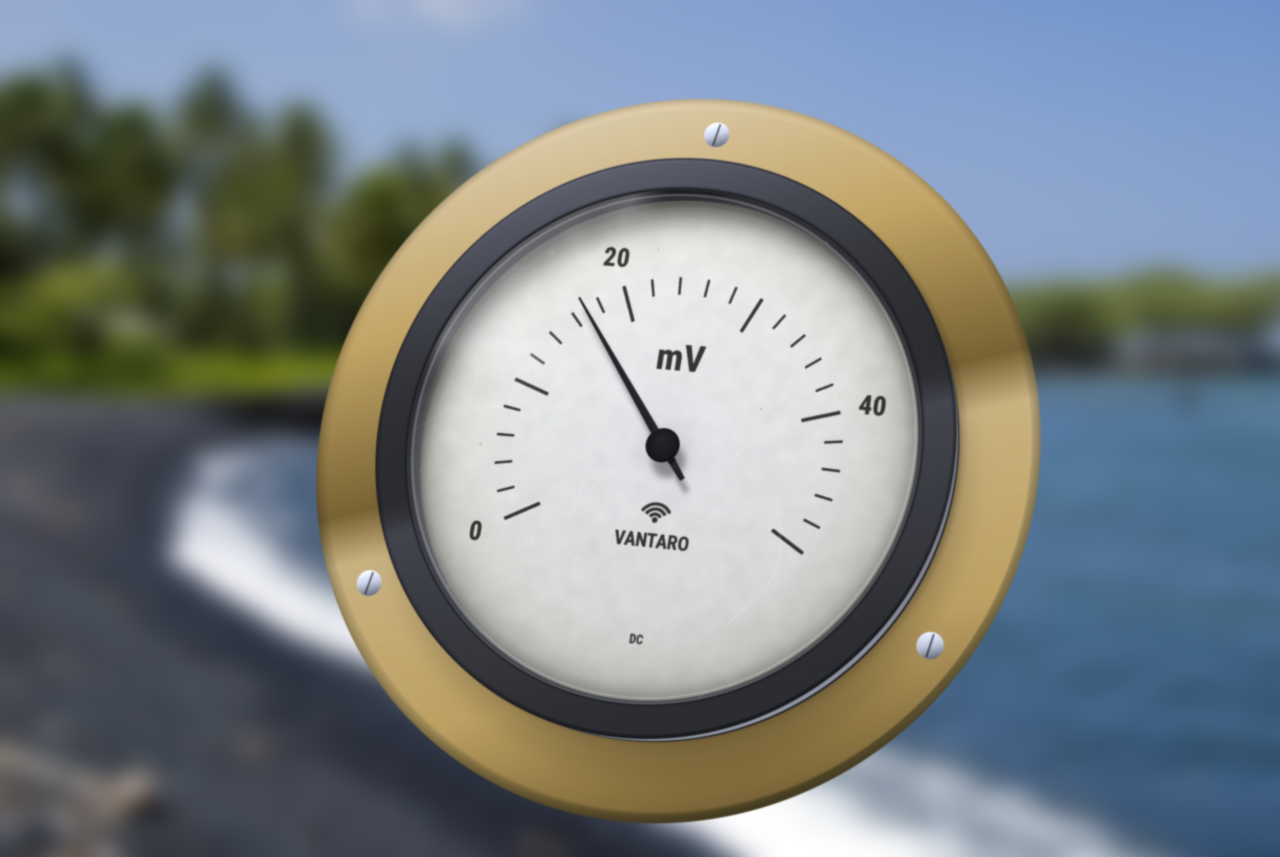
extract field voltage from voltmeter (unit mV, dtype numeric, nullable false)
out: 17 mV
